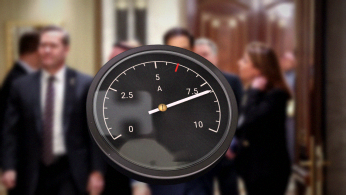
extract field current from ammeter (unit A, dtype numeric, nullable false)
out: 8 A
